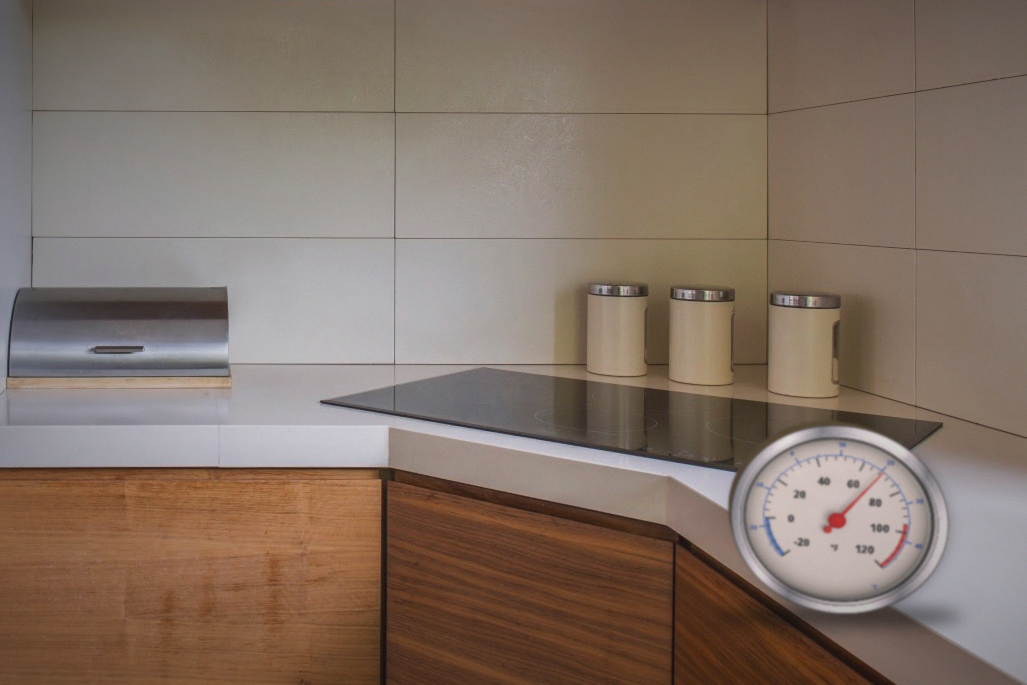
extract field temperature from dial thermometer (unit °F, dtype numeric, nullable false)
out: 68 °F
